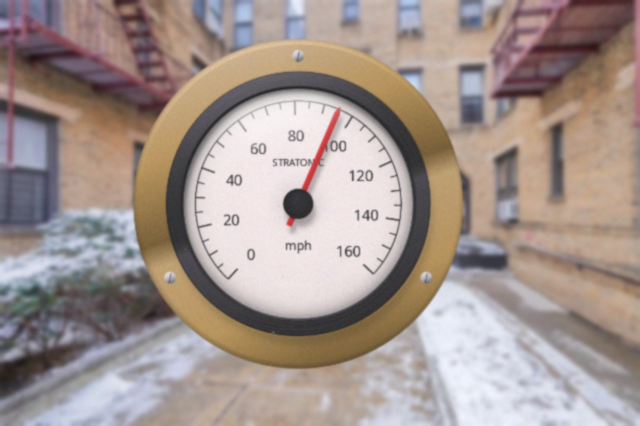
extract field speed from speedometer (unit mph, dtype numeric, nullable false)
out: 95 mph
